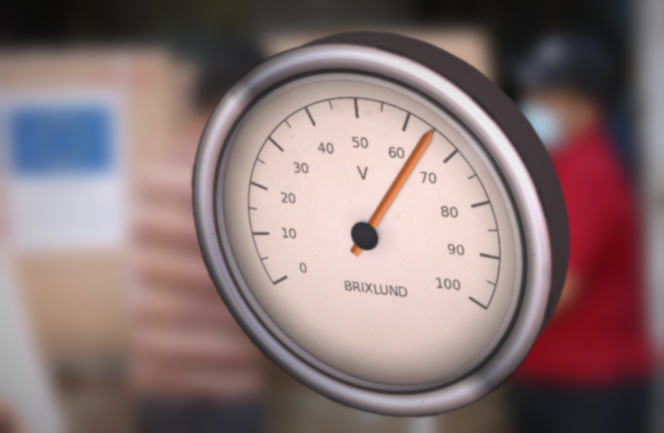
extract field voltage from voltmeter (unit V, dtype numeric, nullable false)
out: 65 V
